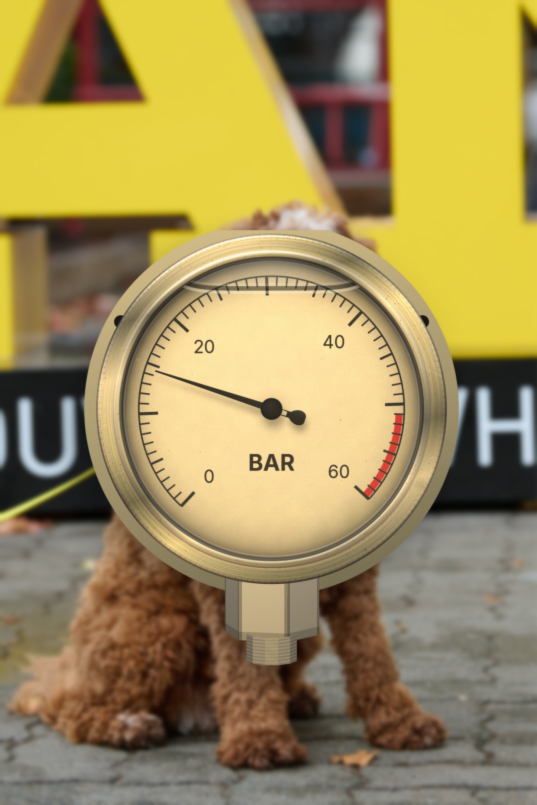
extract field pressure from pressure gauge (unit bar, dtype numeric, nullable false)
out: 14.5 bar
